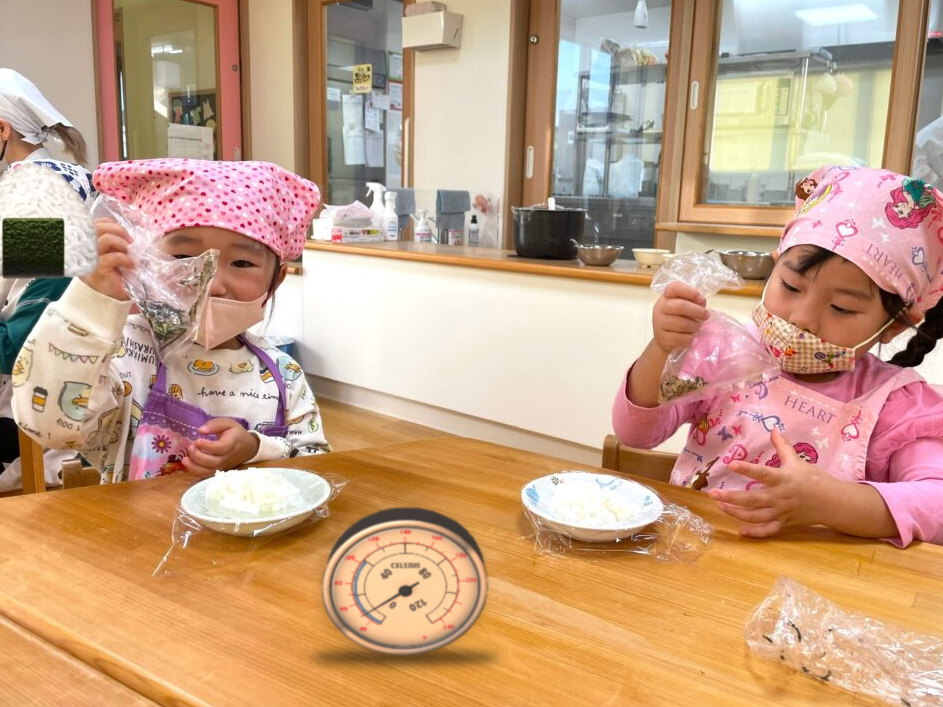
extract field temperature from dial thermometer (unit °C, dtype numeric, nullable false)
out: 10 °C
